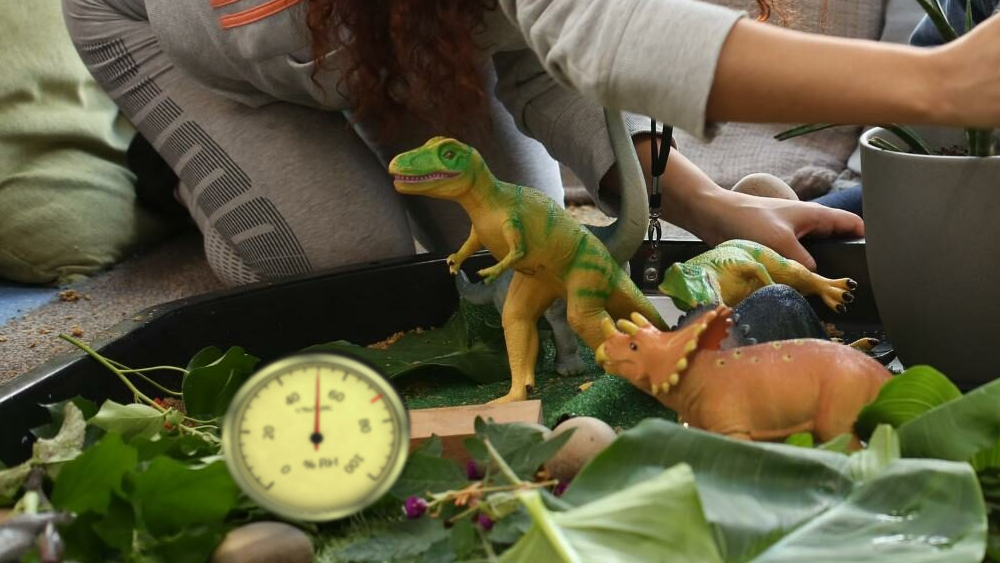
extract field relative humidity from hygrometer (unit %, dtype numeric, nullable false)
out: 52 %
